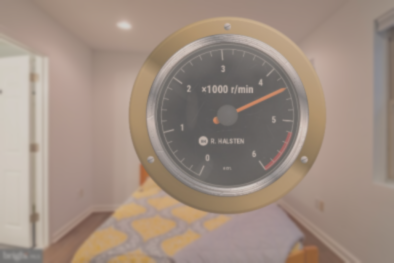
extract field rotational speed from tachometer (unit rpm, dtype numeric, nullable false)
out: 4400 rpm
